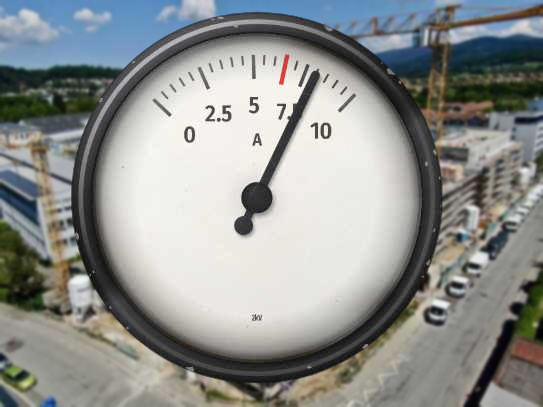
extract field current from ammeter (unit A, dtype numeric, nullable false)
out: 8 A
